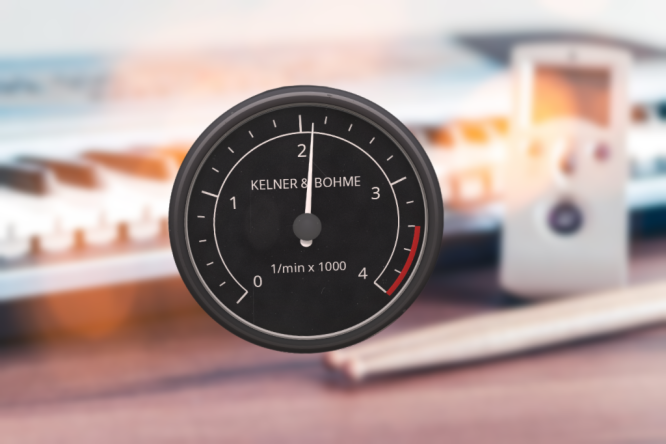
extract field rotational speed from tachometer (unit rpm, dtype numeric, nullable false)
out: 2100 rpm
